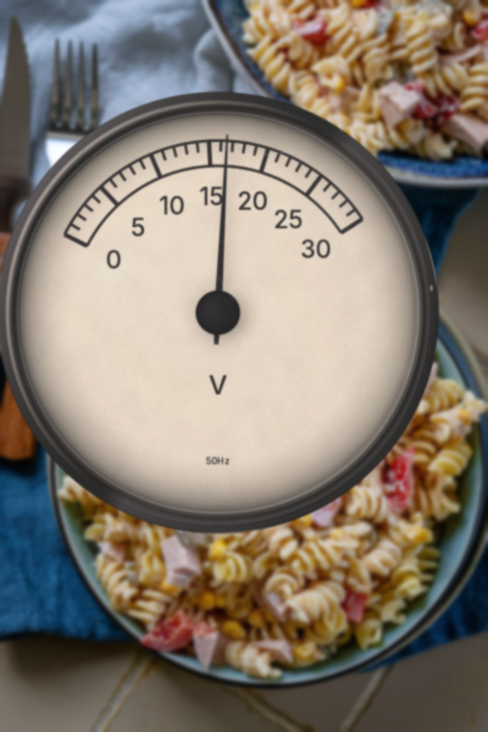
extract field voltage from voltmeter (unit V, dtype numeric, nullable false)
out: 16.5 V
